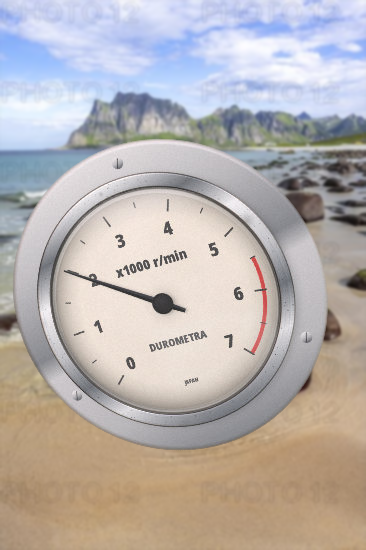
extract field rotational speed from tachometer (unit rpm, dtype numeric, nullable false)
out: 2000 rpm
